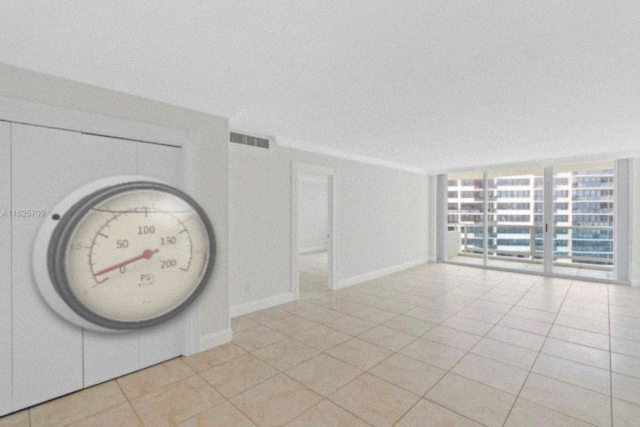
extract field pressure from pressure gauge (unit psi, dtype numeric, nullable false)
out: 10 psi
